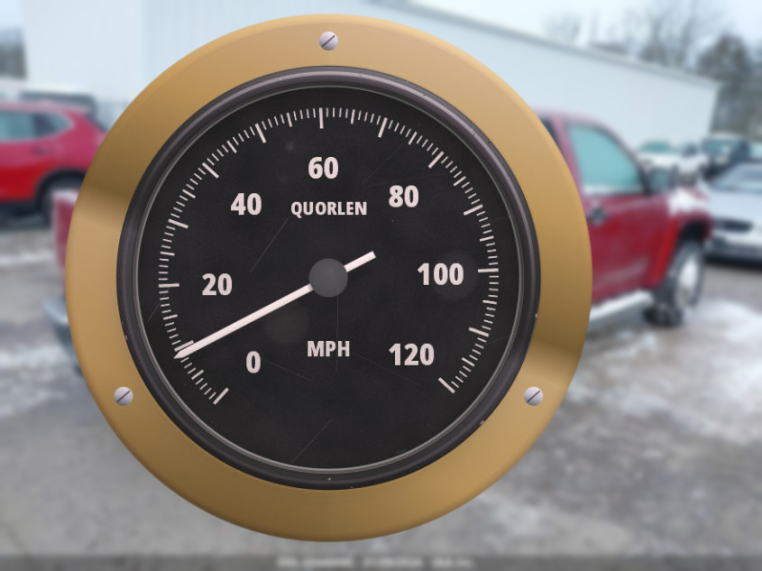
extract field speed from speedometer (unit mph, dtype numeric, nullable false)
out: 9 mph
